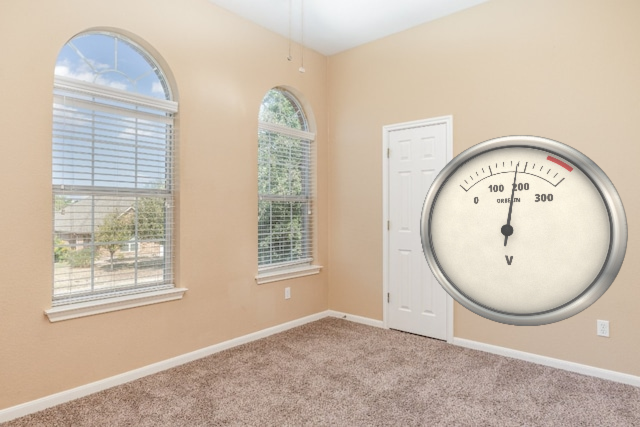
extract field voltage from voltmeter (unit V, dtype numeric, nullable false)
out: 180 V
